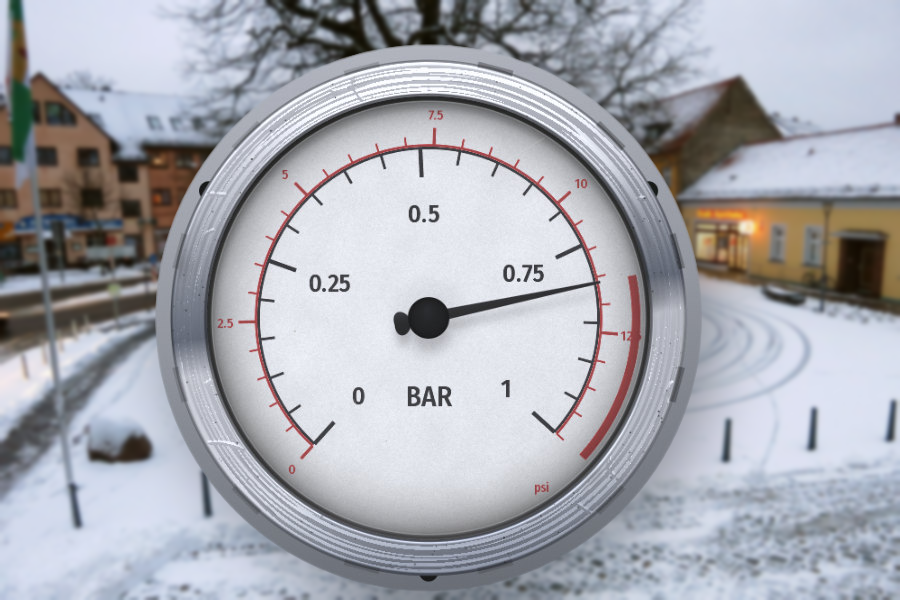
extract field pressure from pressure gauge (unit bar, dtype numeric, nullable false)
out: 0.8 bar
